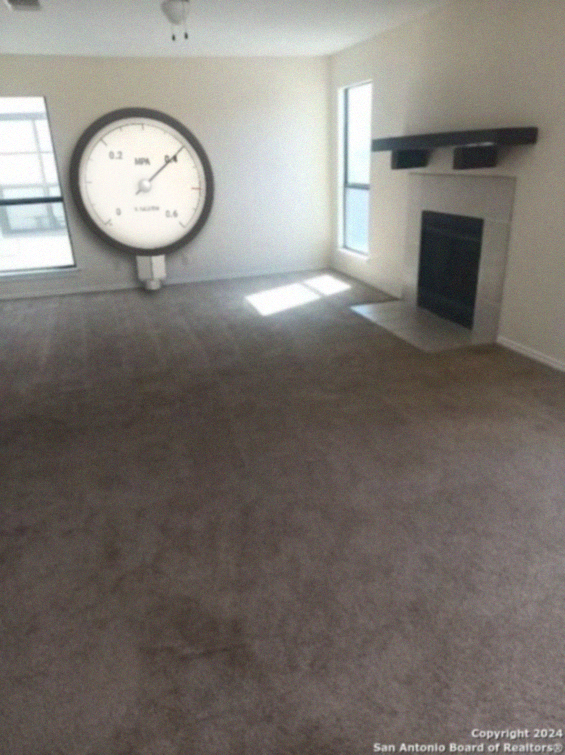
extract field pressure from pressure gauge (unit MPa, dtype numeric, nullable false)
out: 0.4 MPa
